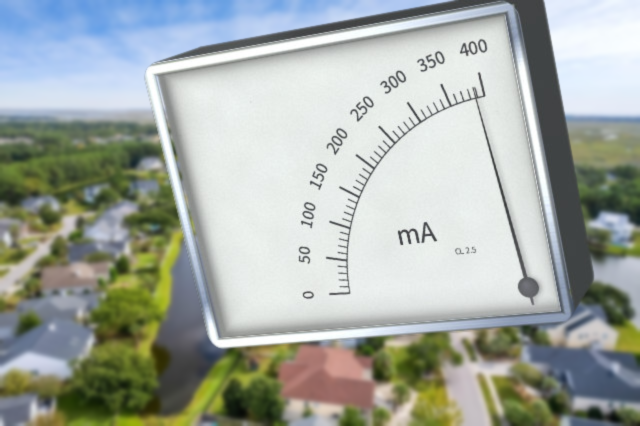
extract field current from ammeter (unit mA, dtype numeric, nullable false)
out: 390 mA
